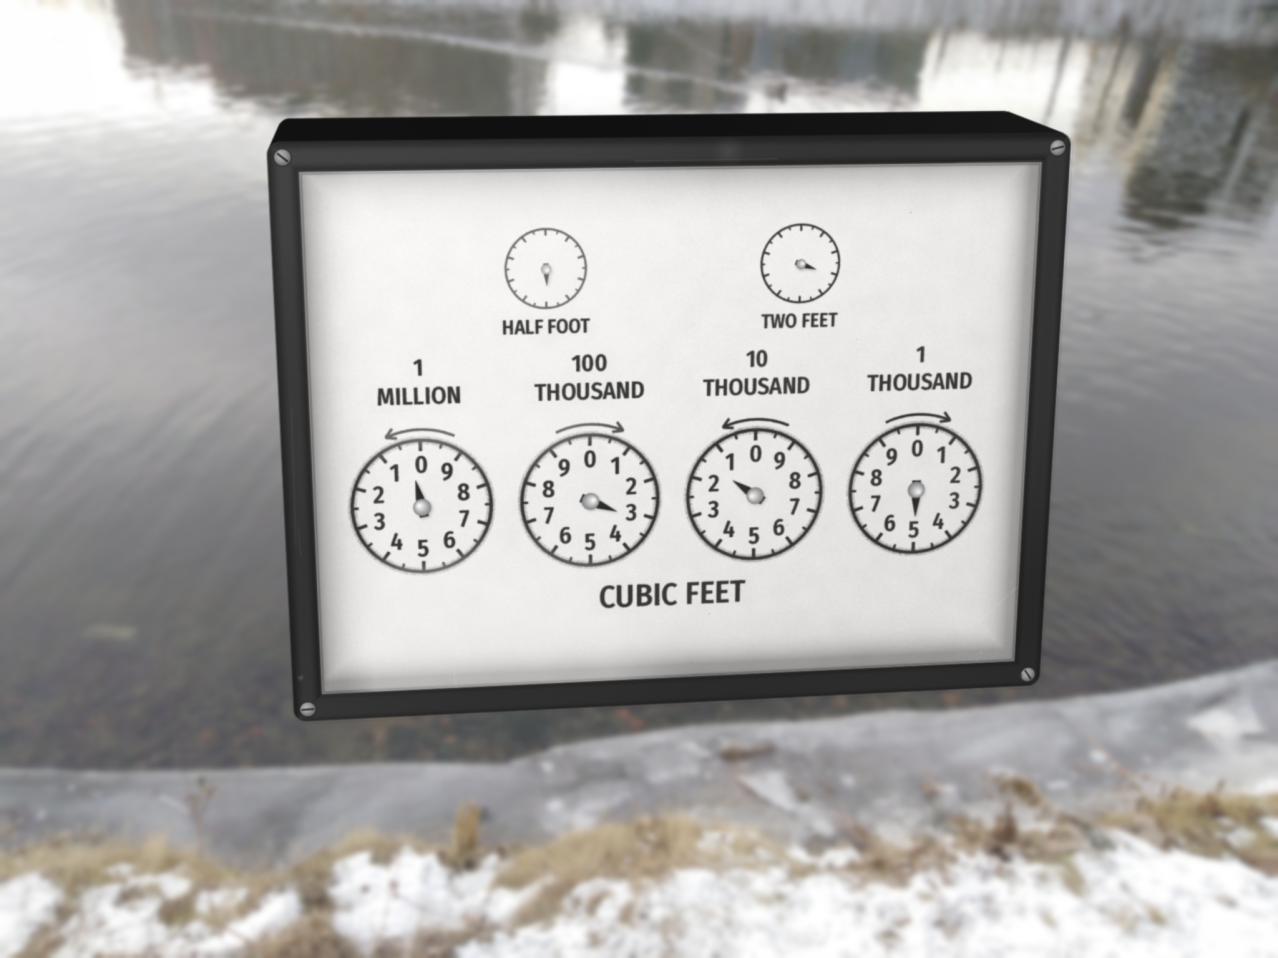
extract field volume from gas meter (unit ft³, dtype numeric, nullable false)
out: 31500 ft³
